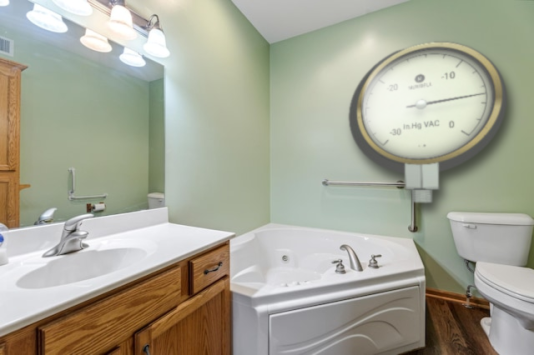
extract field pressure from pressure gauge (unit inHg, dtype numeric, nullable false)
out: -5 inHg
